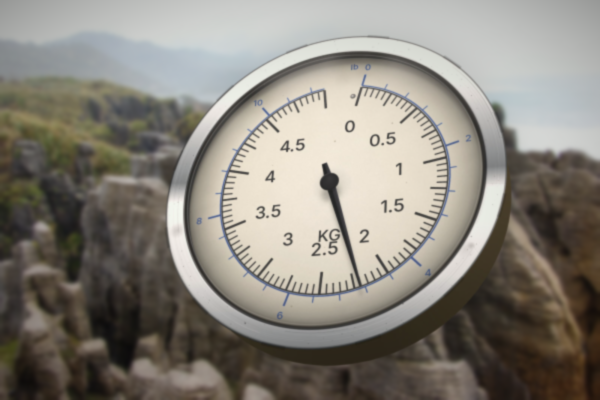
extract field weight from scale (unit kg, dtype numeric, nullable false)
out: 2.2 kg
